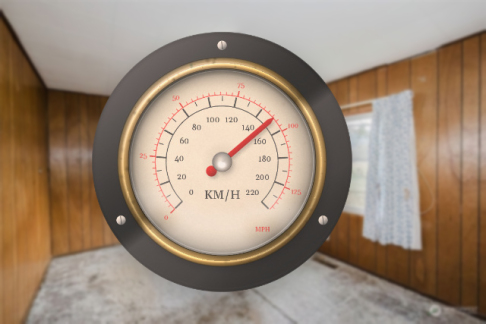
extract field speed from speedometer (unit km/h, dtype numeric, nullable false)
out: 150 km/h
